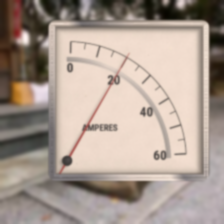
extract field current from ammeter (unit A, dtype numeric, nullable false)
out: 20 A
